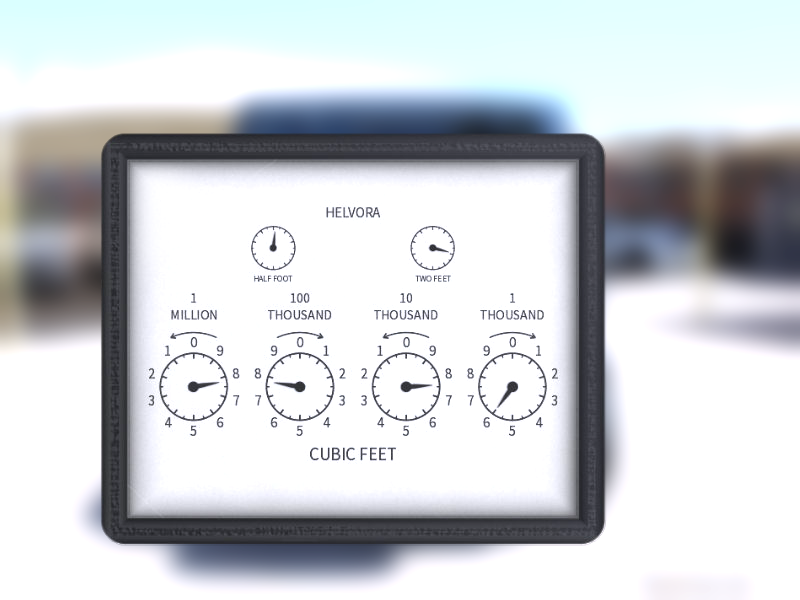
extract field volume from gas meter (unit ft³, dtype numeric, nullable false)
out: 777600 ft³
